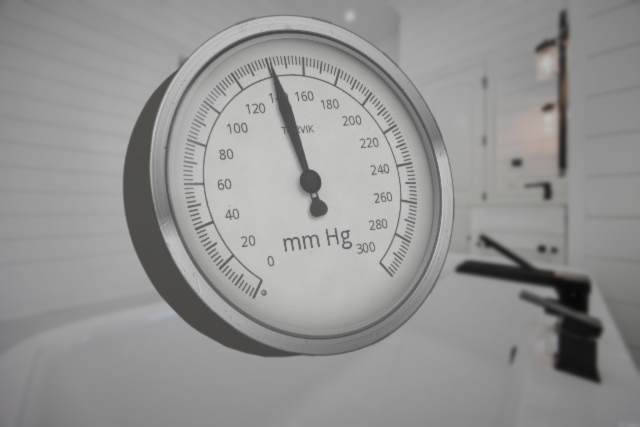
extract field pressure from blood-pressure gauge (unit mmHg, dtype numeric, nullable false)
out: 140 mmHg
